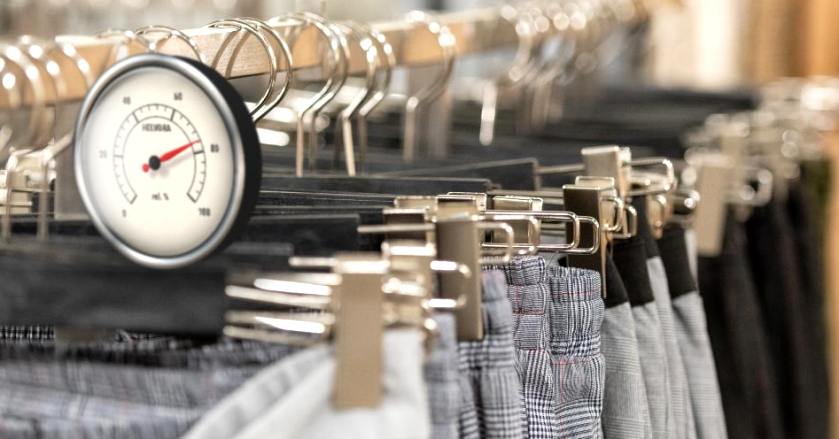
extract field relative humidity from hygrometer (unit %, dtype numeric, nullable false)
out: 76 %
